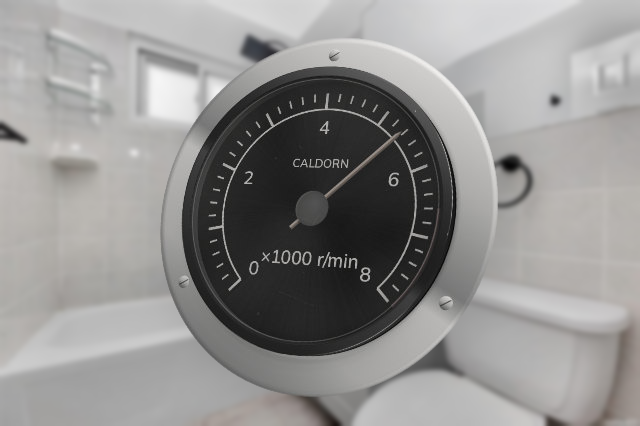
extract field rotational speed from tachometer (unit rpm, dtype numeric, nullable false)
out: 5400 rpm
